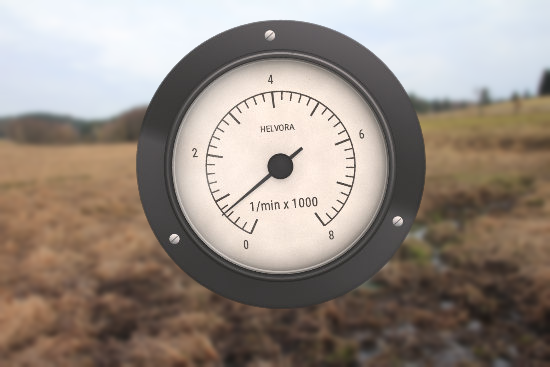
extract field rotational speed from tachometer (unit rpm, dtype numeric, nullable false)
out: 700 rpm
